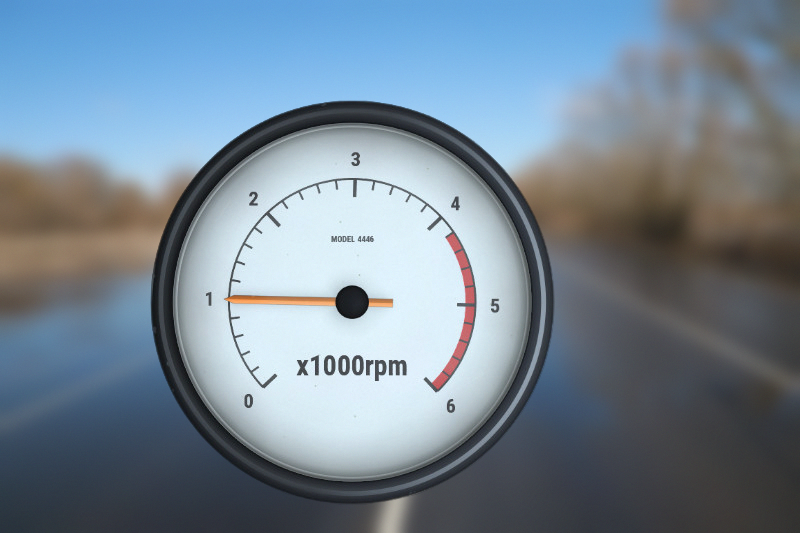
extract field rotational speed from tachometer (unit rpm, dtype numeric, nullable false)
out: 1000 rpm
